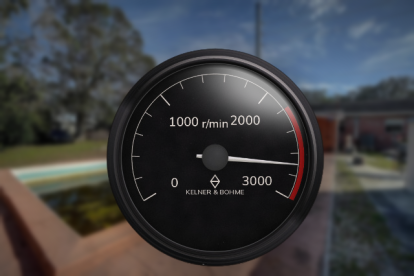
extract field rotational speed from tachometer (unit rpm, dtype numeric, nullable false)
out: 2700 rpm
